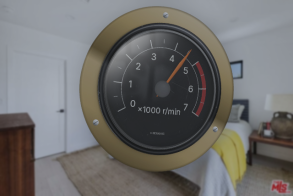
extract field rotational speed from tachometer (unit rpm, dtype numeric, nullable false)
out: 4500 rpm
